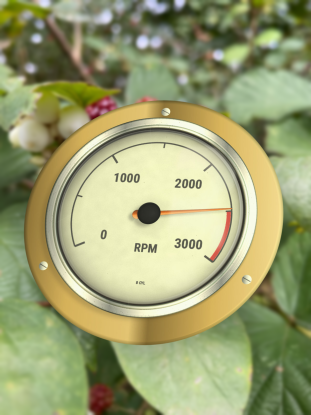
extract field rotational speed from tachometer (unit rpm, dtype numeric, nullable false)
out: 2500 rpm
